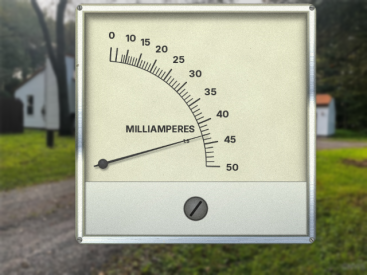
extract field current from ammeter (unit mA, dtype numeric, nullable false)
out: 43 mA
